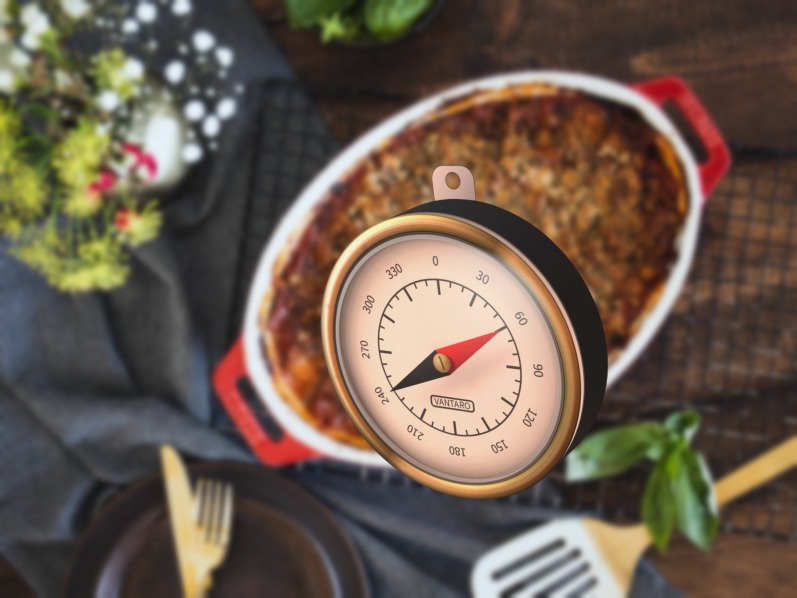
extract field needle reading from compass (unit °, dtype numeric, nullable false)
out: 60 °
